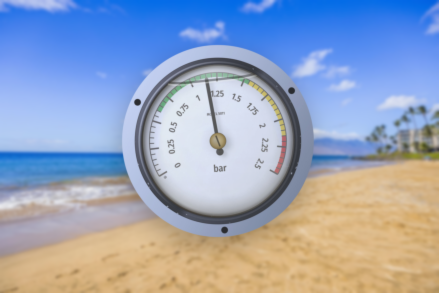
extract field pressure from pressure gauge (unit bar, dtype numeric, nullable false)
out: 1.15 bar
